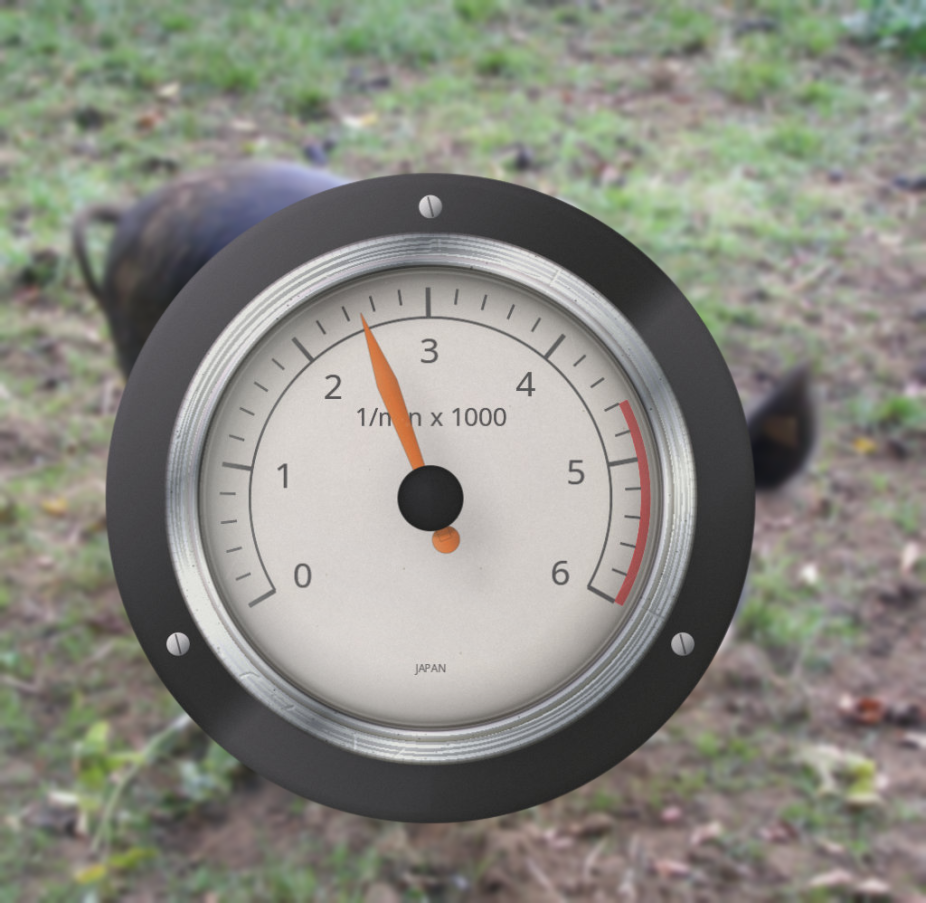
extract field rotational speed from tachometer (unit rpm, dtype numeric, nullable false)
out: 2500 rpm
